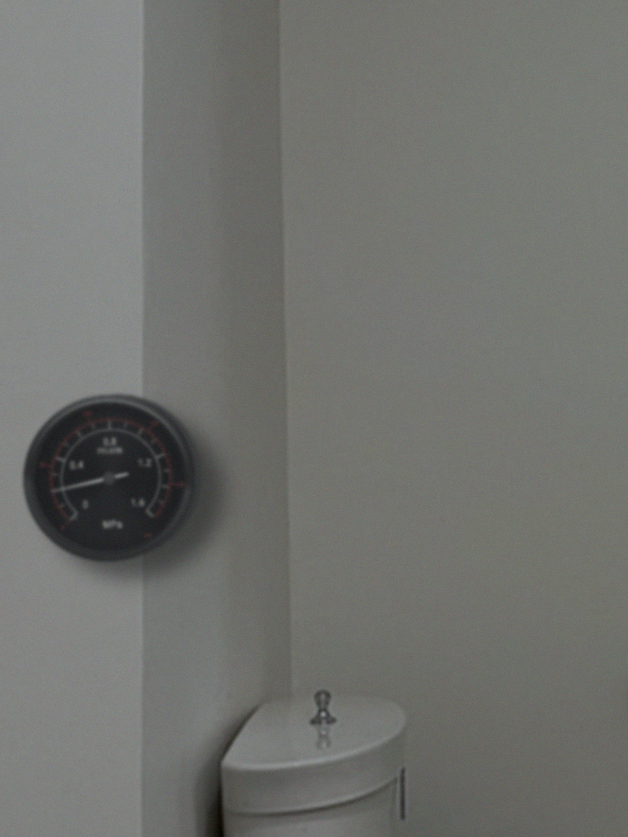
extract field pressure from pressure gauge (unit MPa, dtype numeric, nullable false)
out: 0.2 MPa
